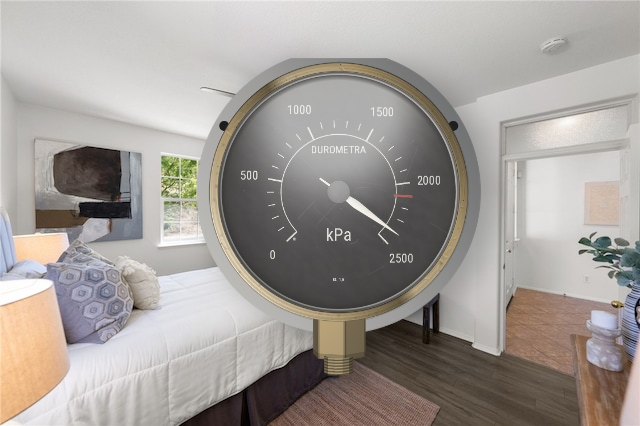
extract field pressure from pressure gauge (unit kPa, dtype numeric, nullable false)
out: 2400 kPa
